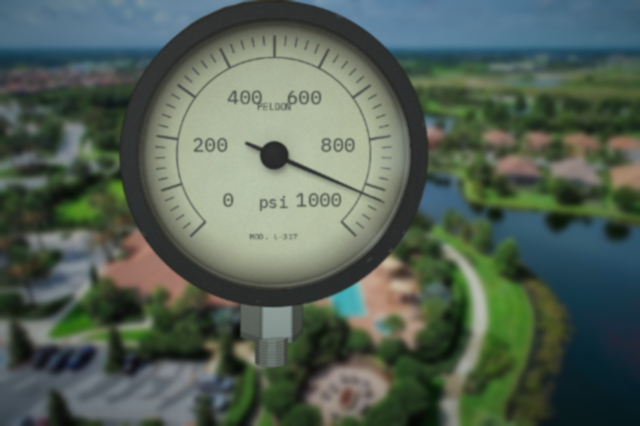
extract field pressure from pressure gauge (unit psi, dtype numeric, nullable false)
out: 920 psi
